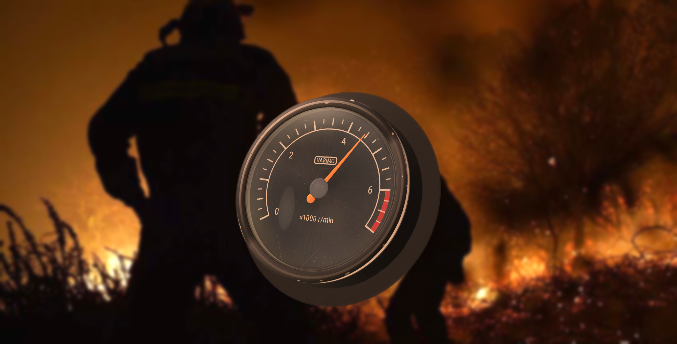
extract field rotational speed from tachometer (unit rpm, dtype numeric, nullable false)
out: 4500 rpm
